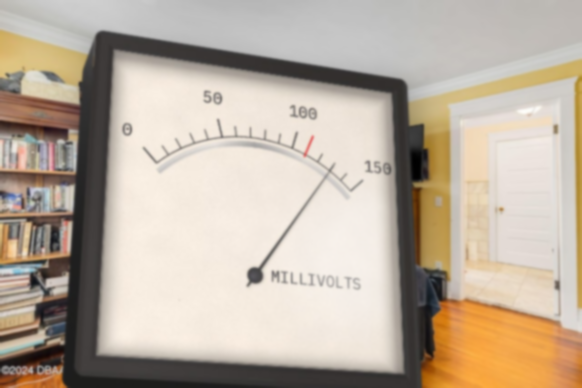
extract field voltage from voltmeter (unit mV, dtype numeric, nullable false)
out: 130 mV
